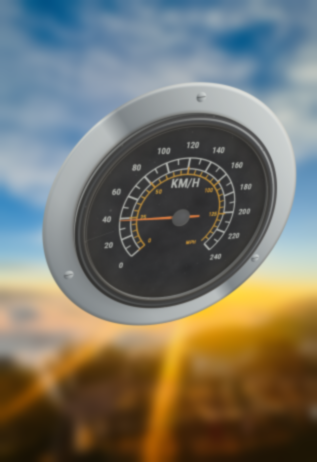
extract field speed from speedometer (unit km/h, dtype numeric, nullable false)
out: 40 km/h
